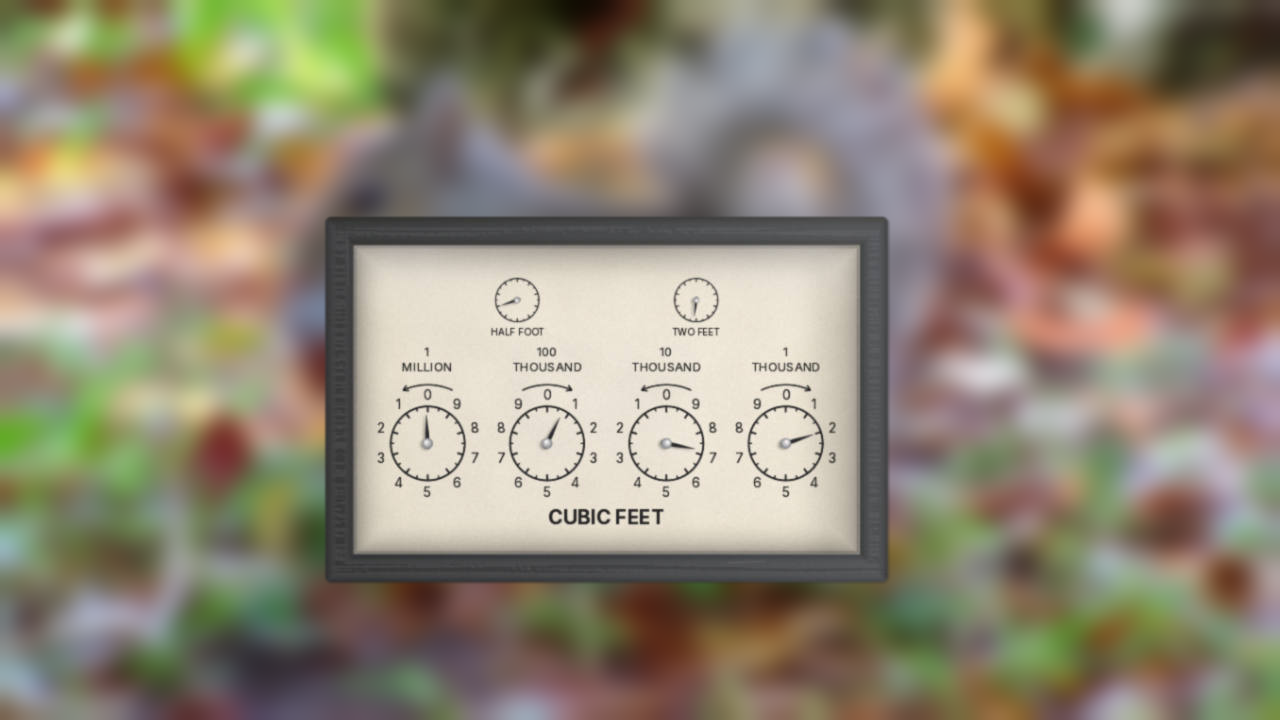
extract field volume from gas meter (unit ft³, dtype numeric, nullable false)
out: 7200 ft³
